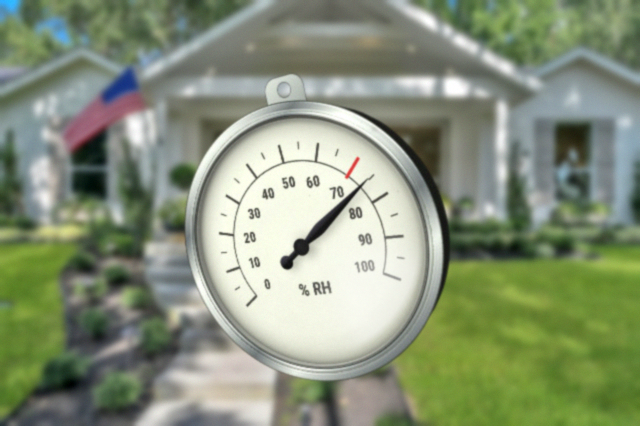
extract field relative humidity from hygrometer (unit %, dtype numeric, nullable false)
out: 75 %
